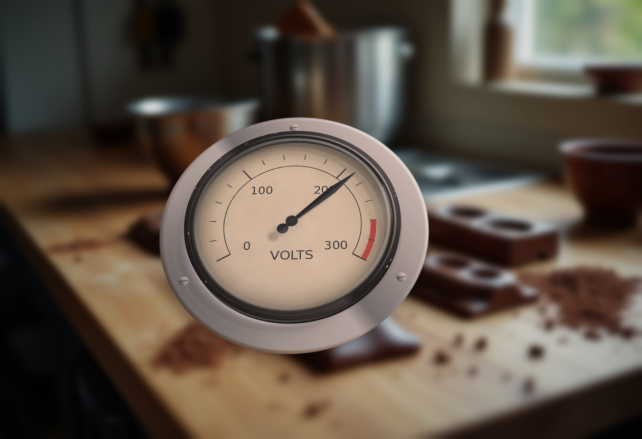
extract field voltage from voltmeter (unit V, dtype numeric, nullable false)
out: 210 V
